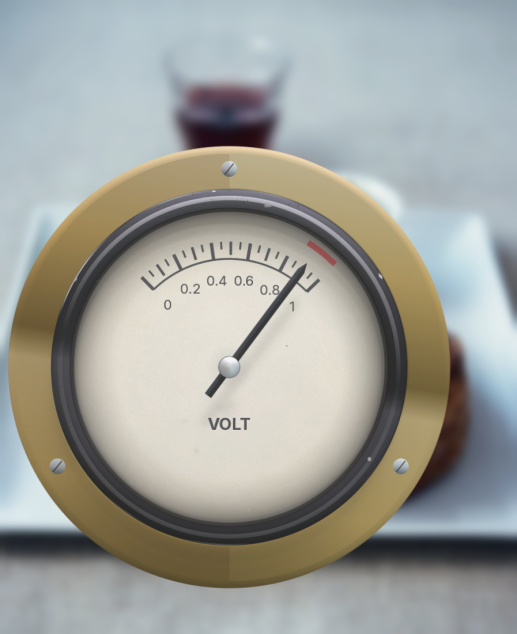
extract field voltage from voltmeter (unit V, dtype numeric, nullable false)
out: 0.9 V
